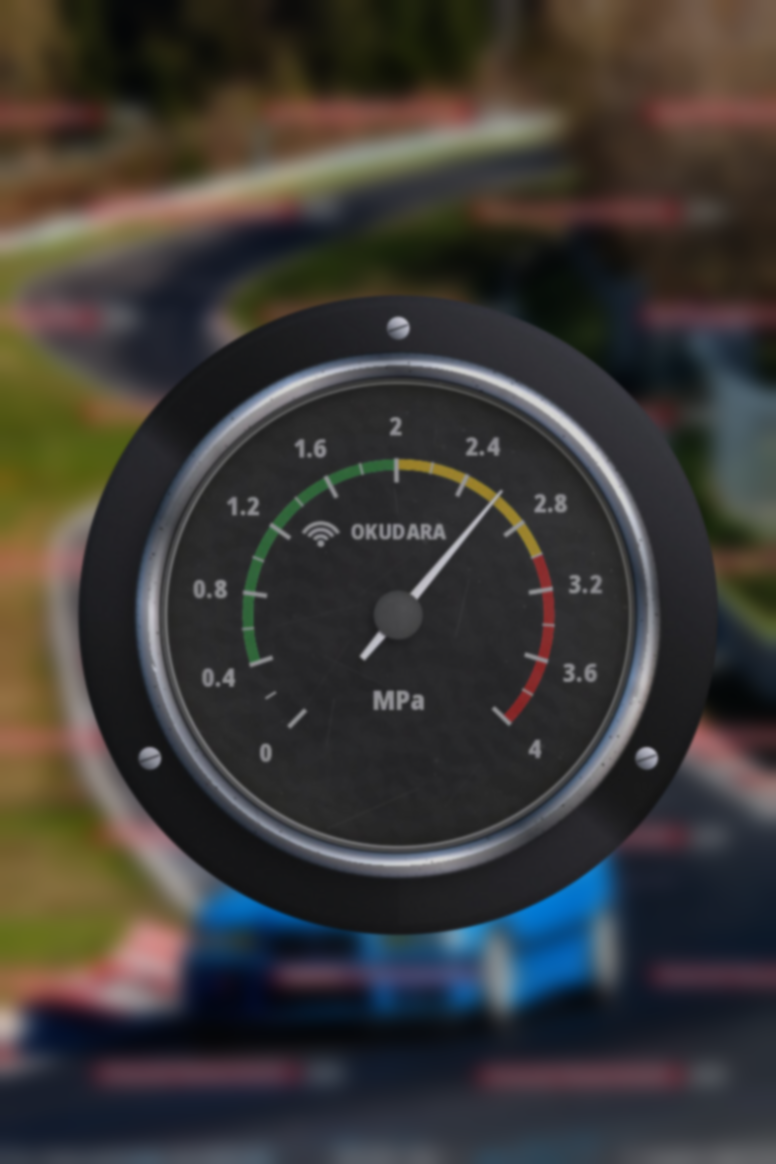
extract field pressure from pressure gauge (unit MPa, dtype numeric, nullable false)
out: 2.6 MPa
